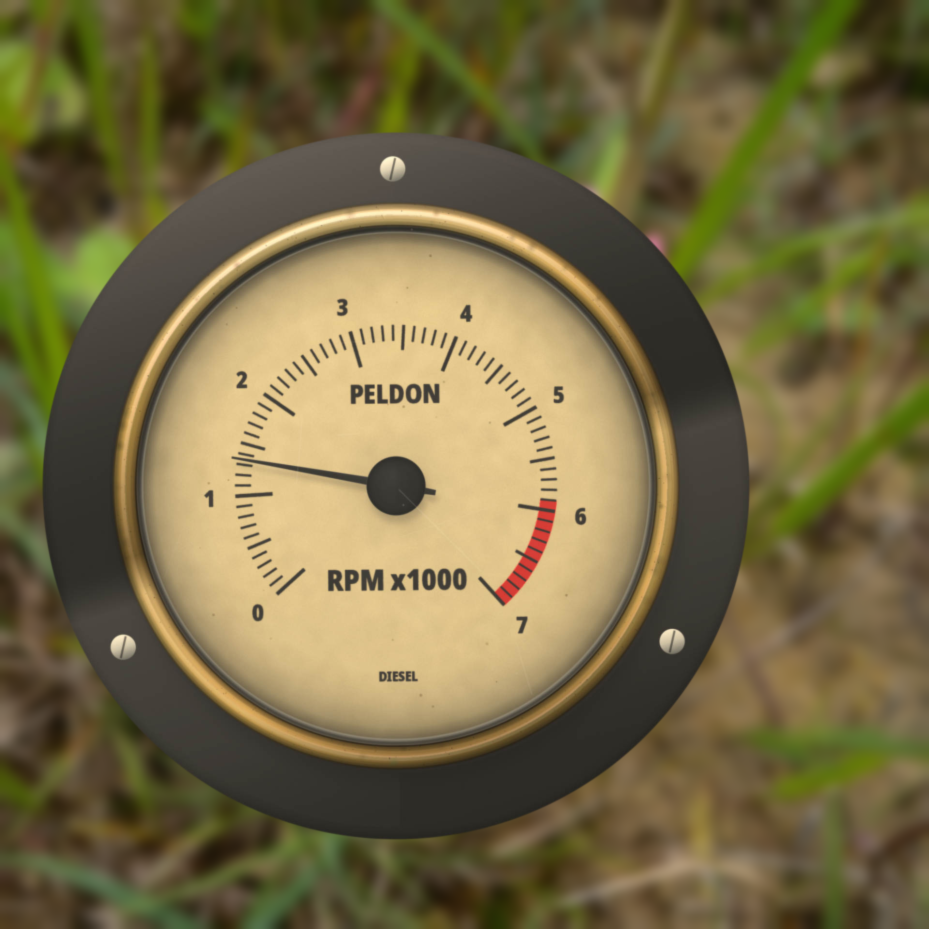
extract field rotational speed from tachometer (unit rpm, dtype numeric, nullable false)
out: 1350 rpm
